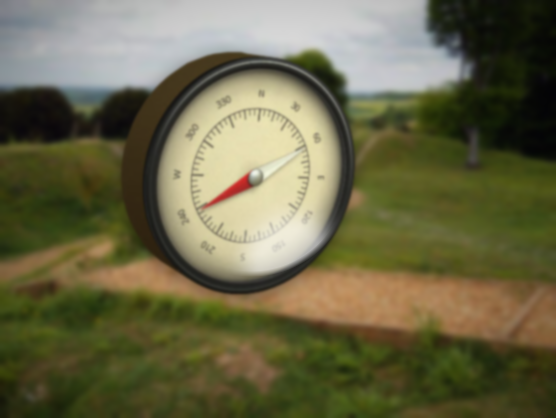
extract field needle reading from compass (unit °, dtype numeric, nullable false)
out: 240 °
